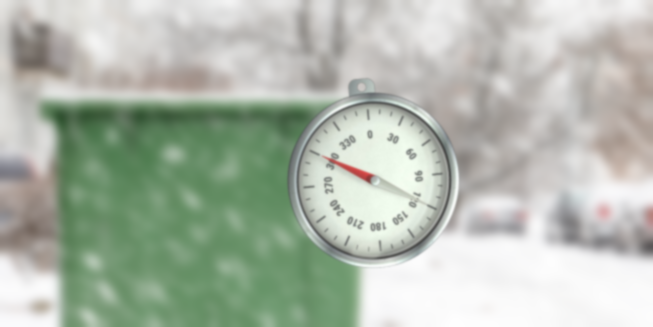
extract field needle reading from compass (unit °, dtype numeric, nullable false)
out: 300 °
